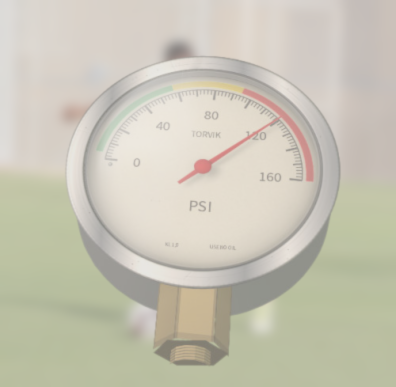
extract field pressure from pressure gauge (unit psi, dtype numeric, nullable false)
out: 120 psi
